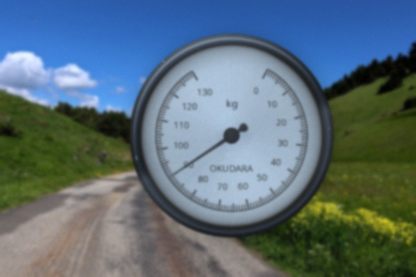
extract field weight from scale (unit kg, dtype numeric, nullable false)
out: 90 kg
